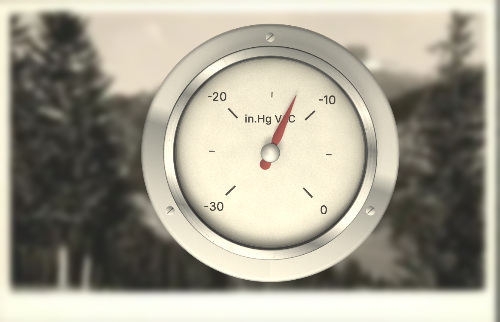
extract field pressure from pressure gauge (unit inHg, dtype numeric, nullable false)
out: -12.5 inHg
